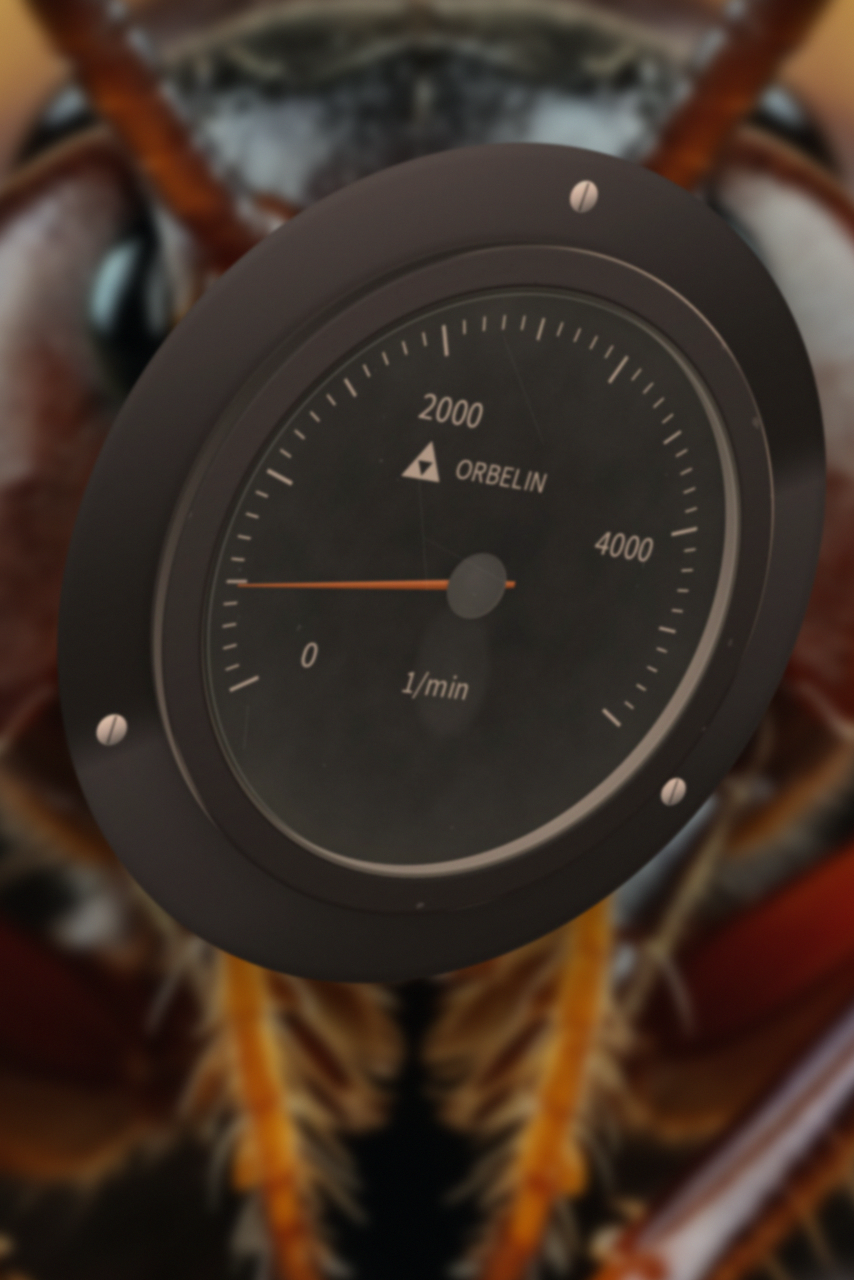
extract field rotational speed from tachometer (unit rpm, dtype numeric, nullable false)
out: 500 rpm
